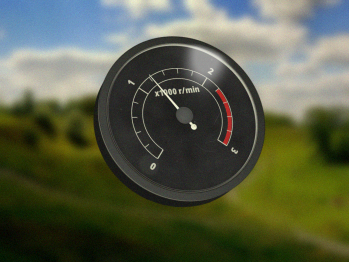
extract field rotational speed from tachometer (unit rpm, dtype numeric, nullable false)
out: 1200 rpm
